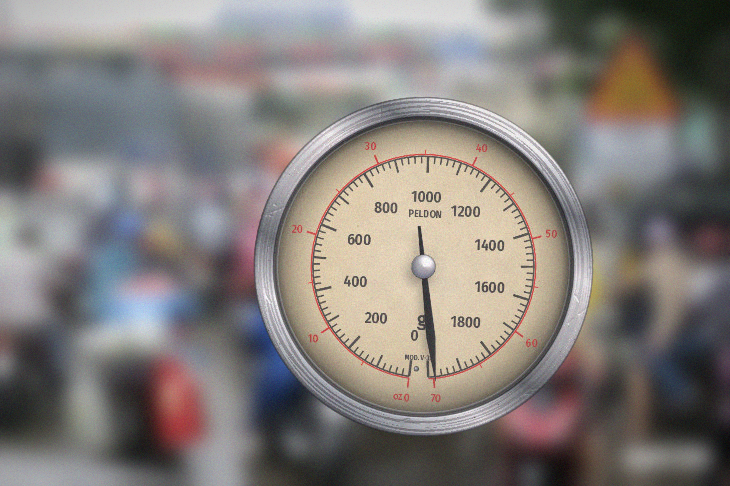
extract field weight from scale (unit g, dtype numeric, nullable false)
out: 1980 g
